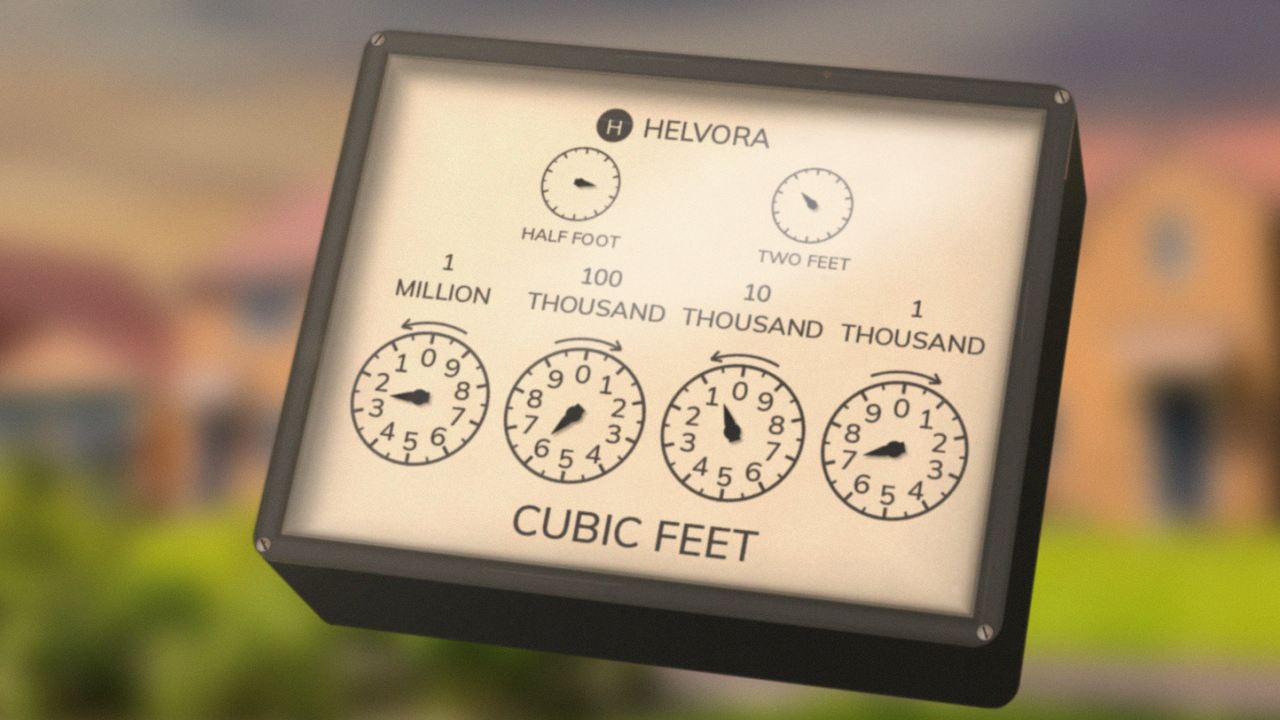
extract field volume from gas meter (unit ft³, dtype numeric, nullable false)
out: 260700 ft³
